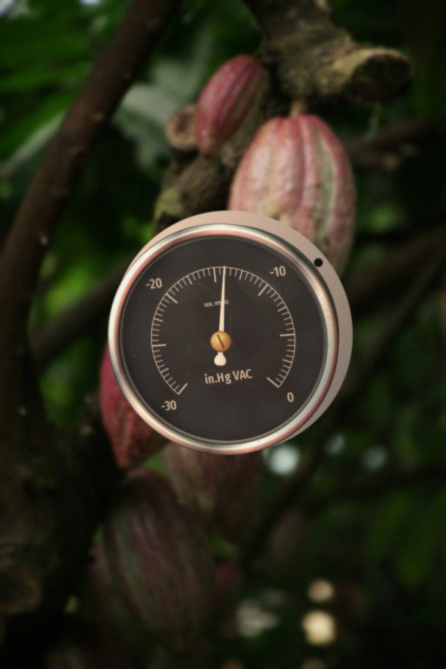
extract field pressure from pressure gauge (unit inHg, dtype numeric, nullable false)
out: -14 inHg
